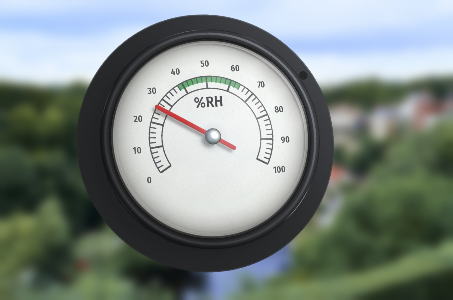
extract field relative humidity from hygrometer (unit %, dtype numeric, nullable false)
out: 26 %
